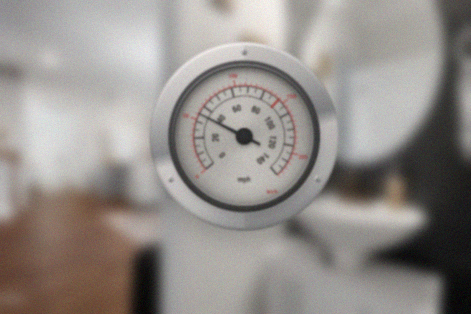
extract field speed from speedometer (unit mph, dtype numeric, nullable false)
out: 35 mph
